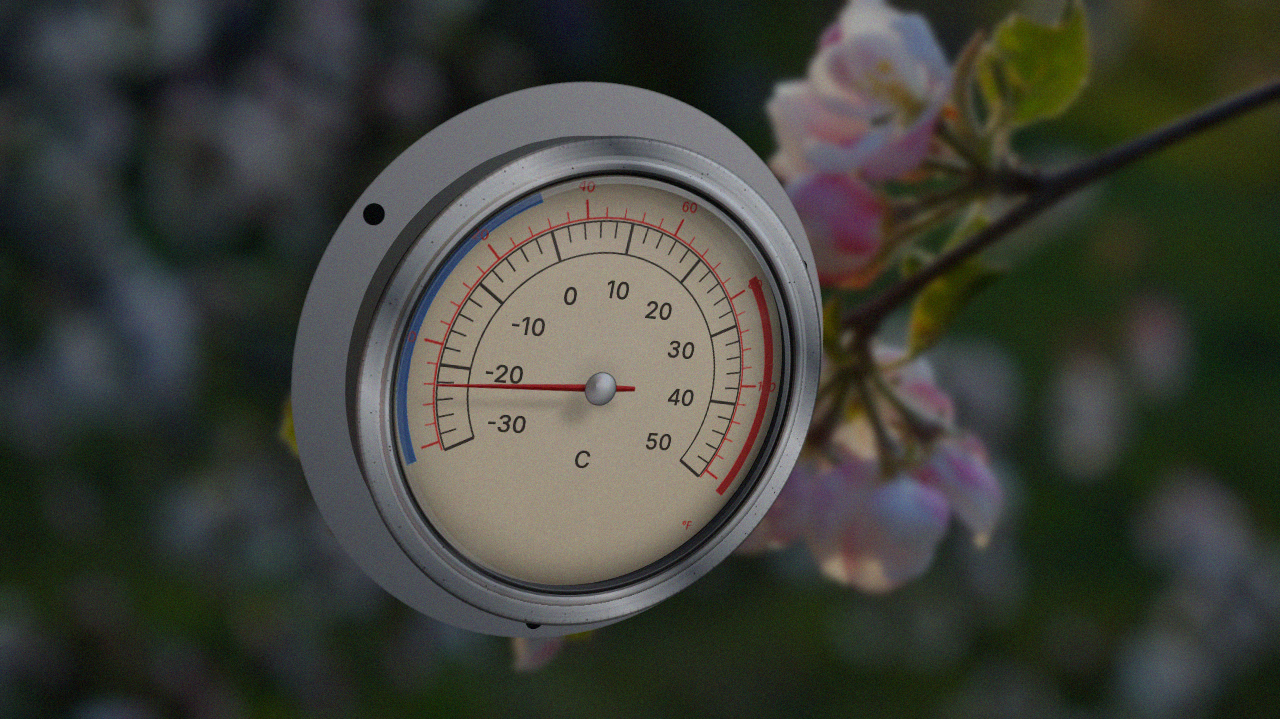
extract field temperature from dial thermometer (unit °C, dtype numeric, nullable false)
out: -22 °C
